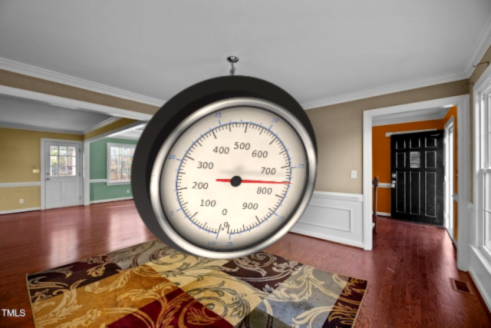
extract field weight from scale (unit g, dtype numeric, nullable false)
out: 750 g
